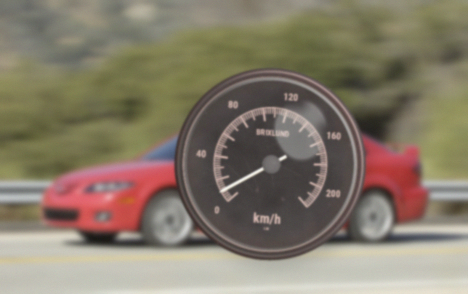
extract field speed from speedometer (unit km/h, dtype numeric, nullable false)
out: 10 km/h
